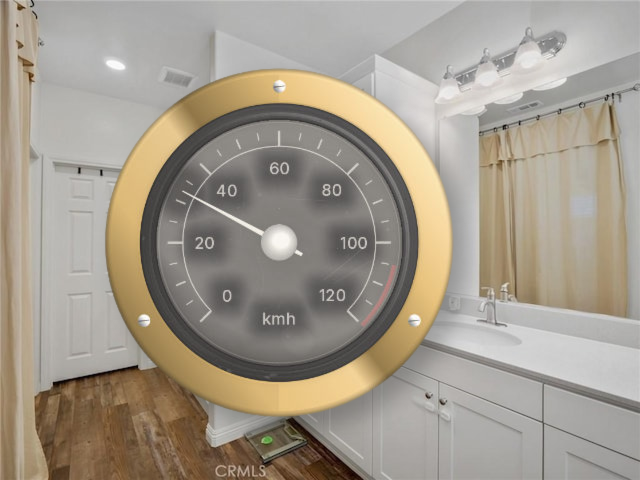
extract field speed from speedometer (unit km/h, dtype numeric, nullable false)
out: 32.5 km/h
